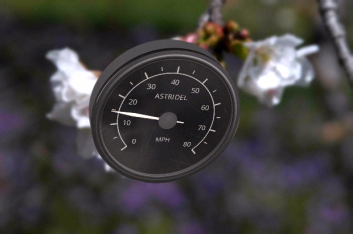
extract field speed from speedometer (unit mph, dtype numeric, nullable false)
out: 15 mph
